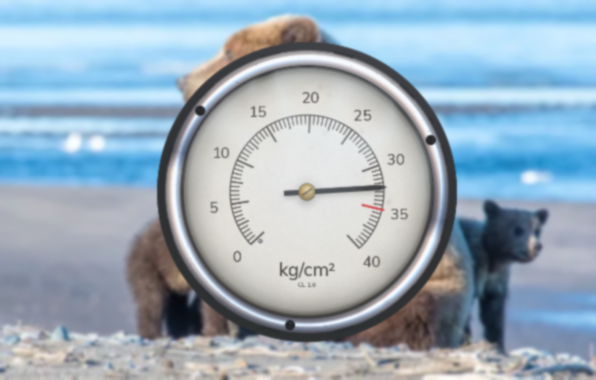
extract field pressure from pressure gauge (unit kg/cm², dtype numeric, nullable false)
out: 32.5 kg/cm²
